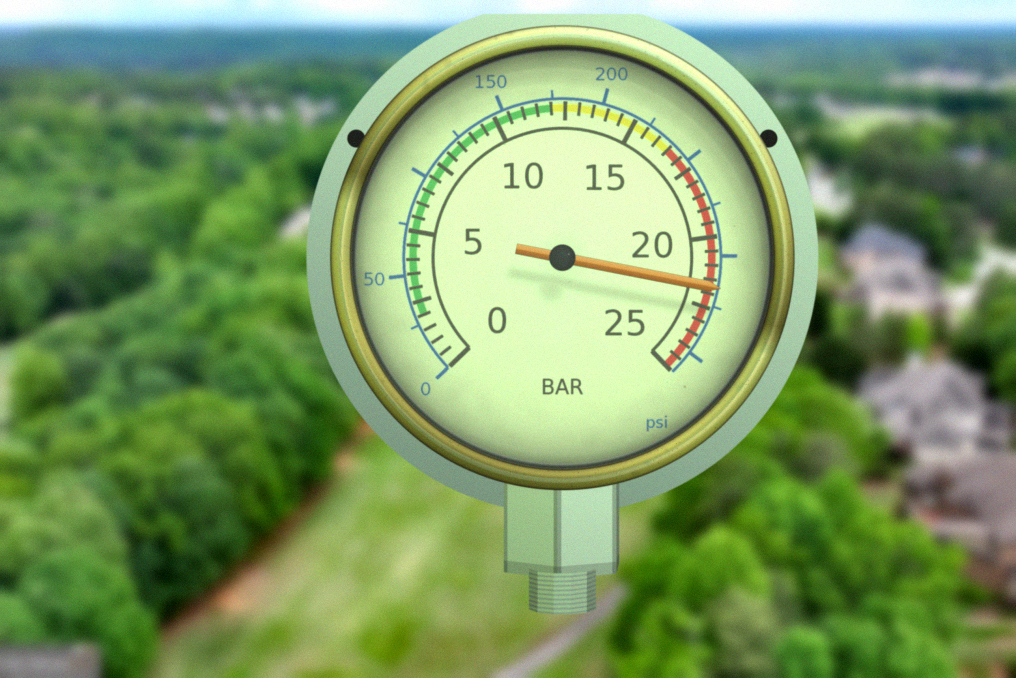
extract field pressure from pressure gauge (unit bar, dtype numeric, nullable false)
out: 21.75 bar
